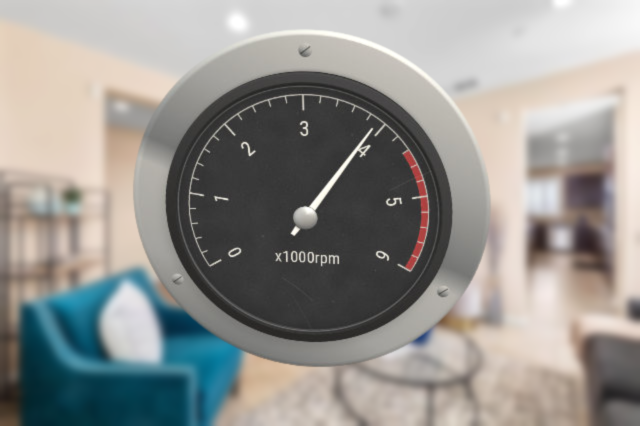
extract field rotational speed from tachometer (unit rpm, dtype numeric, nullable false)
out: 3900 rpm
